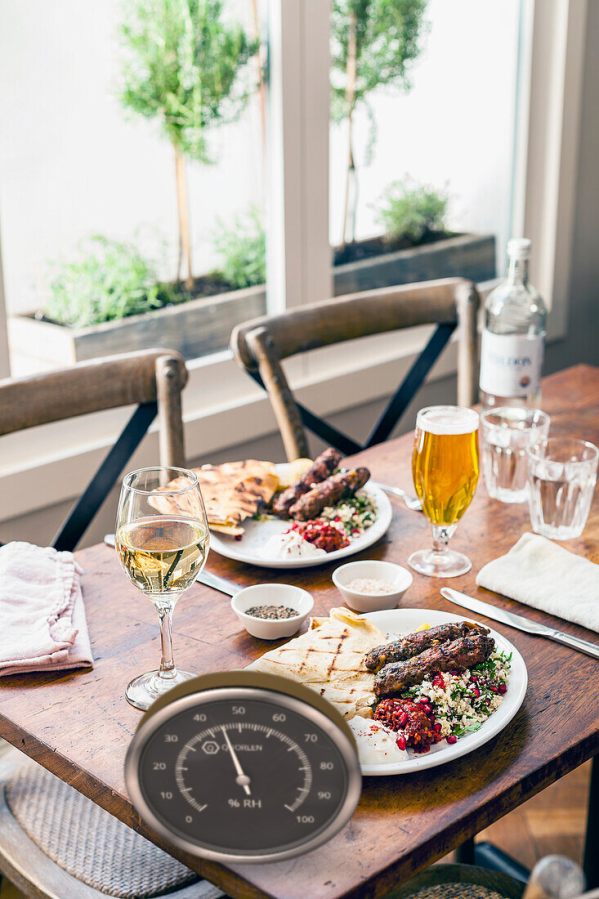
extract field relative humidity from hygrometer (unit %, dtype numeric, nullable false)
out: 45 %
